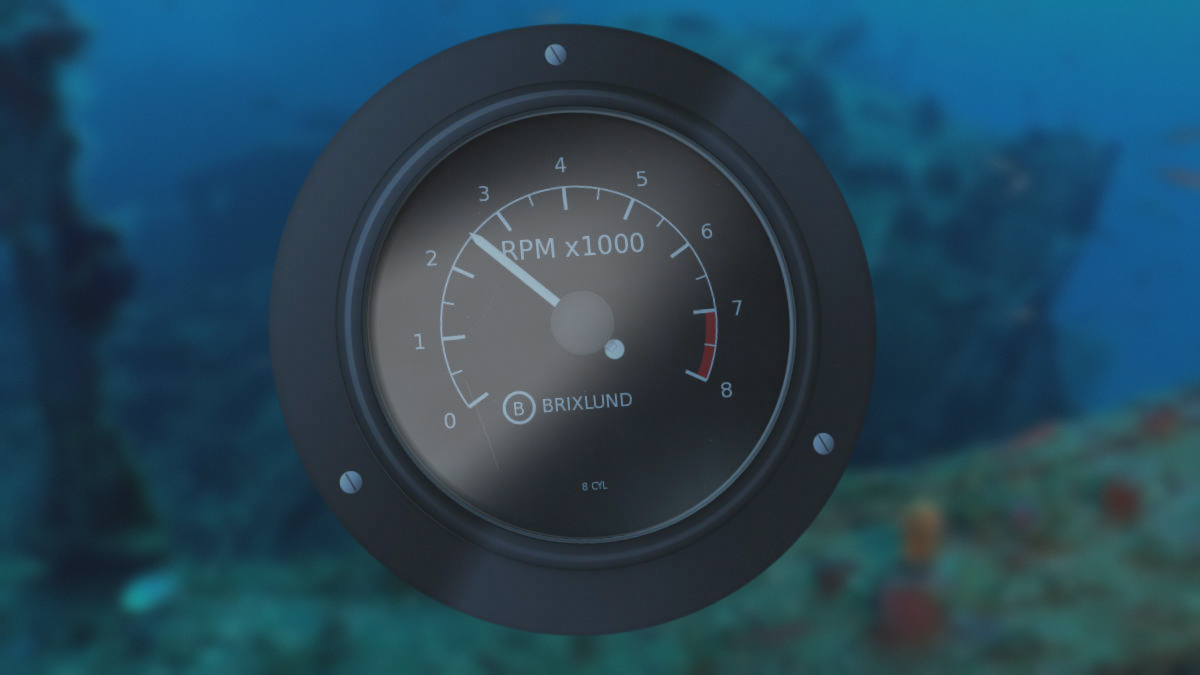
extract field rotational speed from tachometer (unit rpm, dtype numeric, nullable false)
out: 2500 rpm
